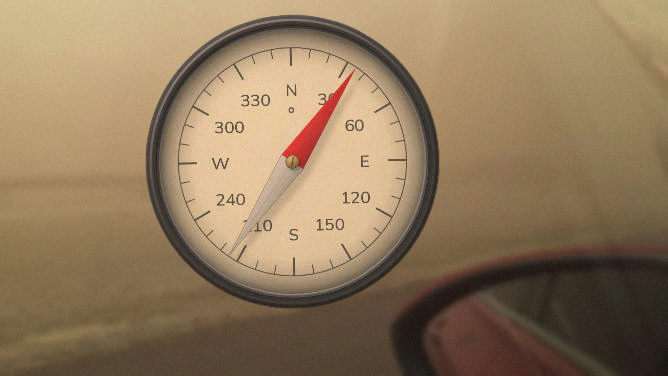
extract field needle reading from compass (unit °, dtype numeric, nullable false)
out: 35 °
